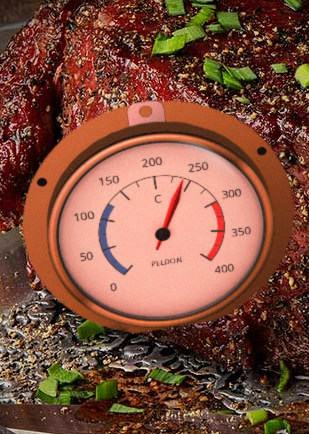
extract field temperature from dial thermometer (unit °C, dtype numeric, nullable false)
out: 237.5 °C
